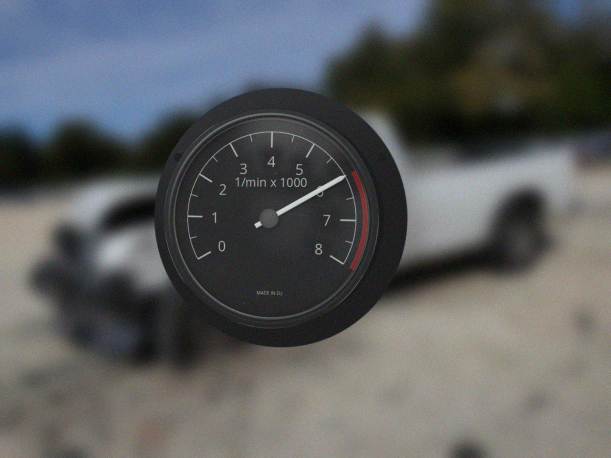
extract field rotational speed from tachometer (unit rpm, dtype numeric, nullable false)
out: 6000 rpm
